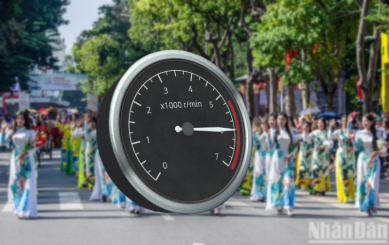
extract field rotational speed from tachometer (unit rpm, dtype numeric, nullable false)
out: 6000 rpm
